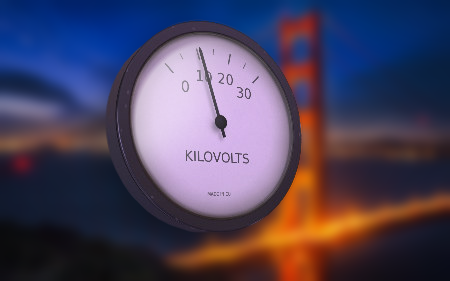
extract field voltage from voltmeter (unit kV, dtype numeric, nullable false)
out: 10 kV
